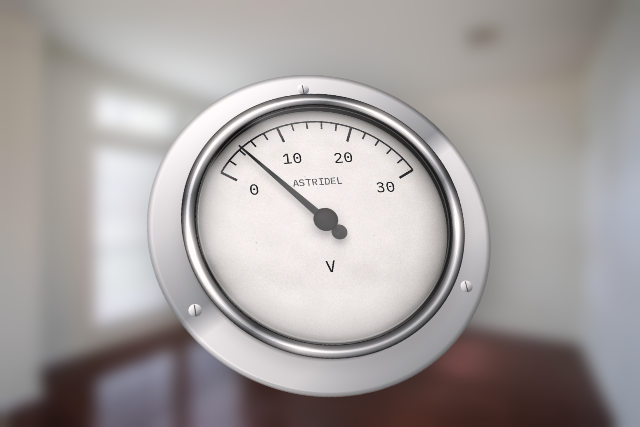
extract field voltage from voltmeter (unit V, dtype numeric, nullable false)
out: 4 V
